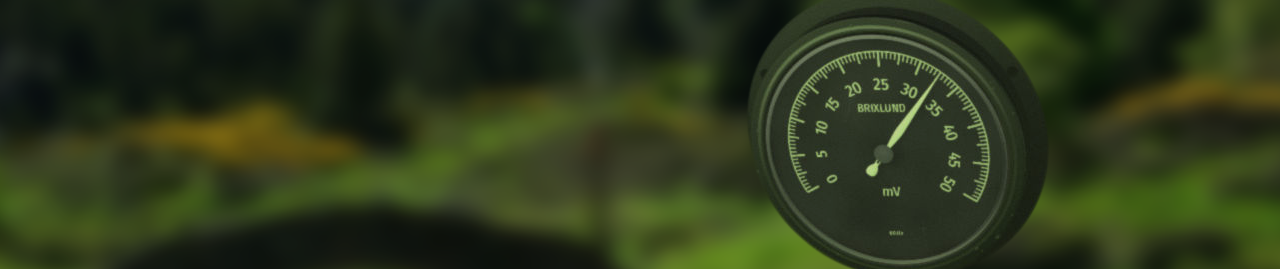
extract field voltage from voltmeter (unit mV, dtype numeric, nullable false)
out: 32.5 mV
